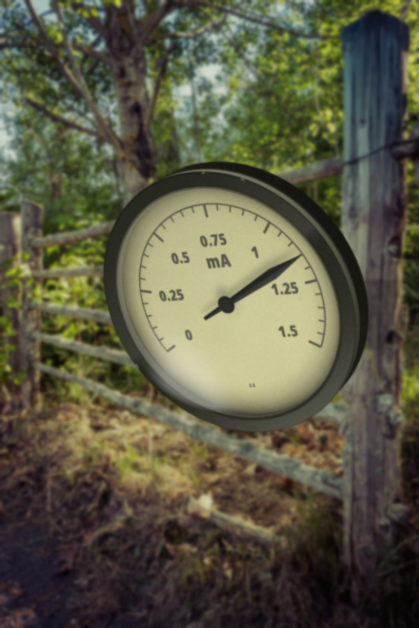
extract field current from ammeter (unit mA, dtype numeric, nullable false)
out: 1.15 mA
